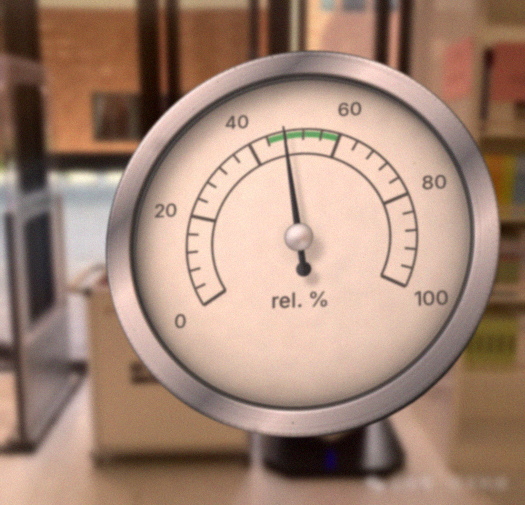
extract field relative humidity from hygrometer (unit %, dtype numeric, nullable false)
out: 48 %
